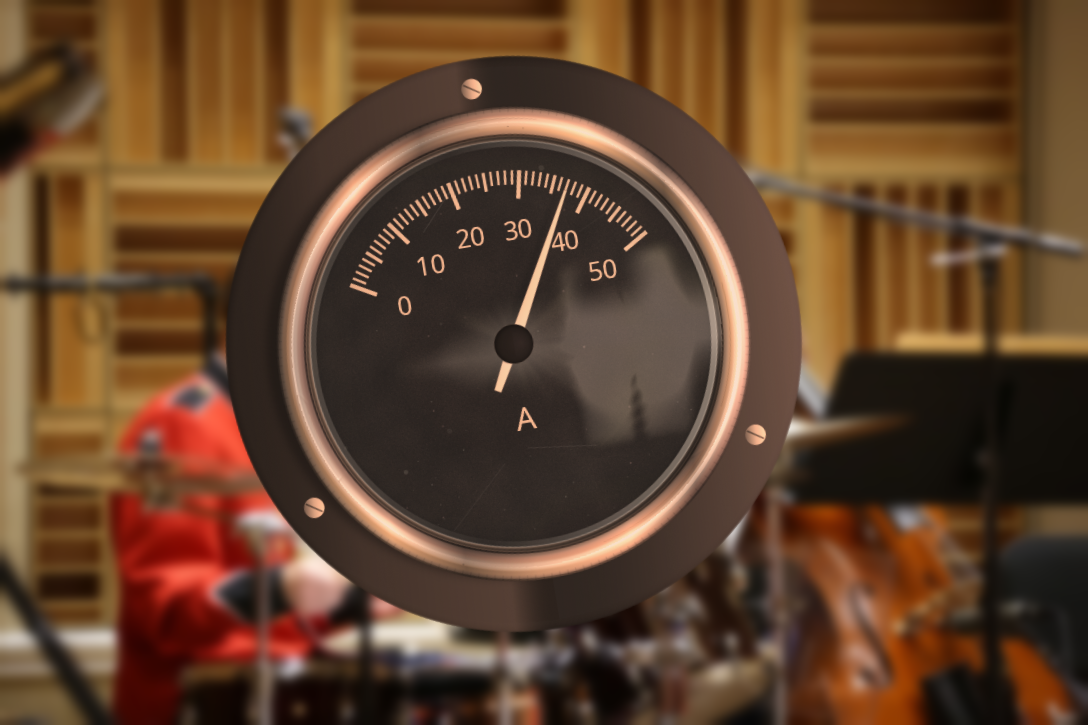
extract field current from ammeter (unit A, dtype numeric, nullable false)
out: 37 A
